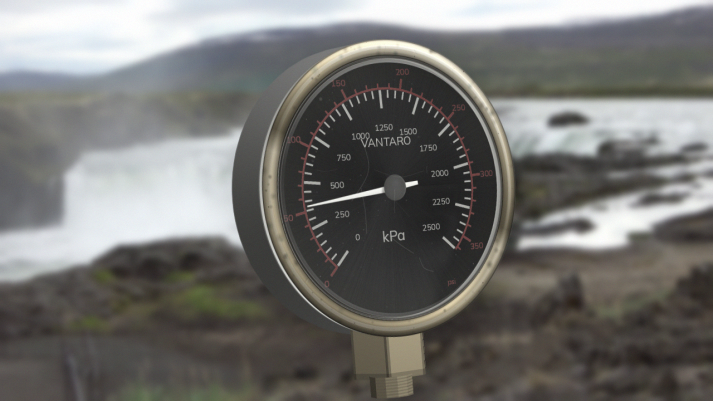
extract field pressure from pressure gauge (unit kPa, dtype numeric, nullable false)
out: 375 kPa
